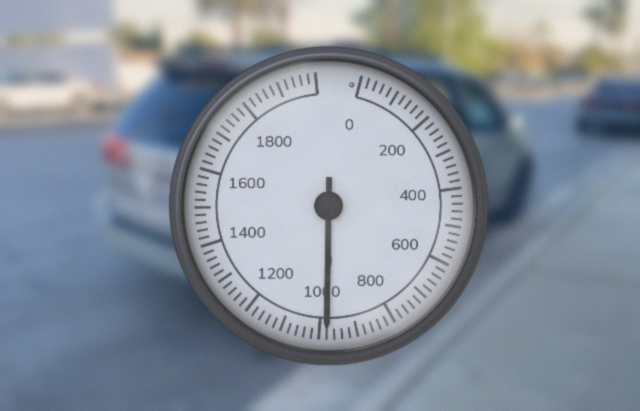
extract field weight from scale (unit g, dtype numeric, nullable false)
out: 980 g
